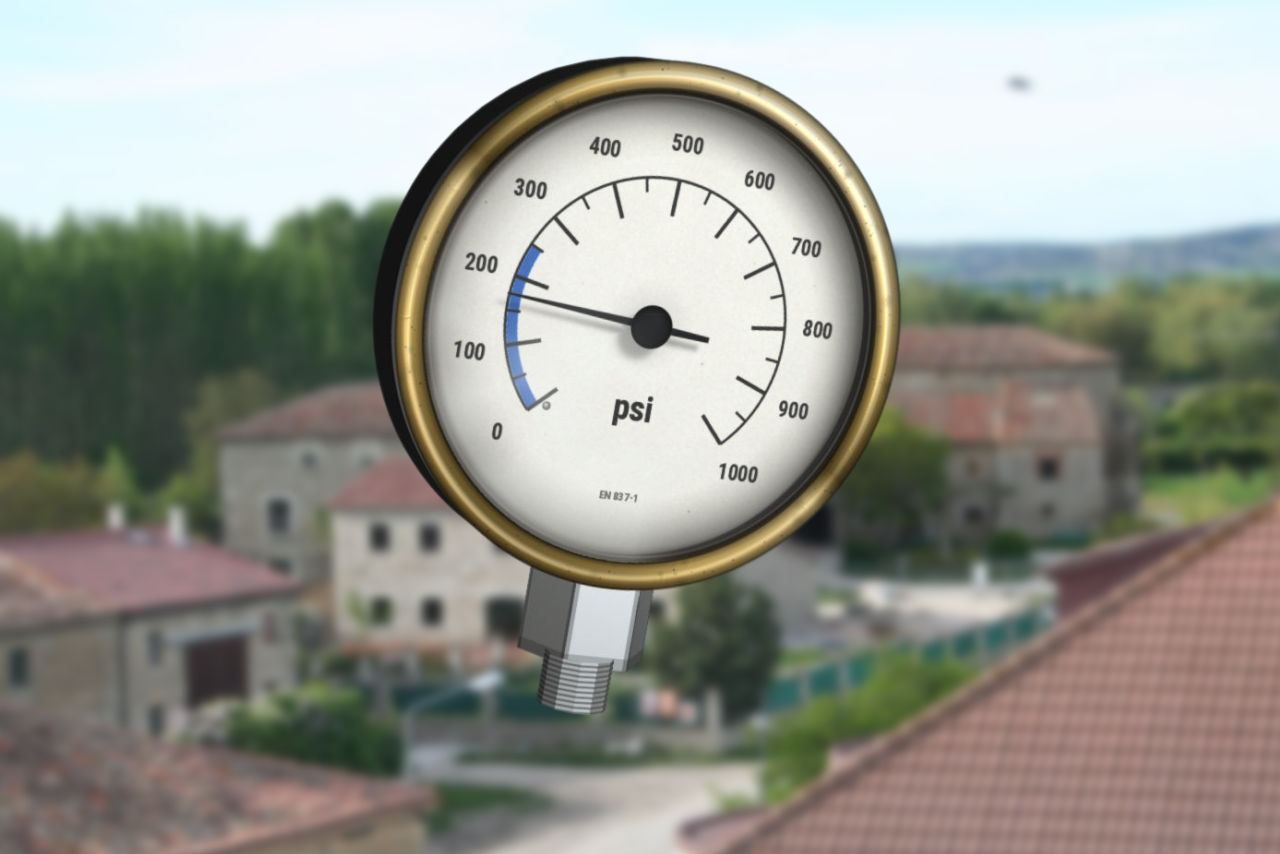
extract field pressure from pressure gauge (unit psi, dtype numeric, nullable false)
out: 175 psi
